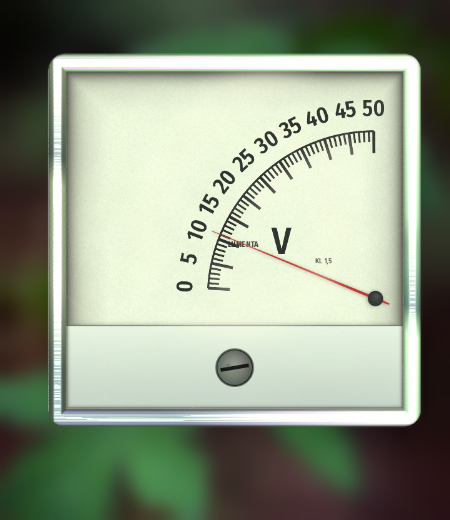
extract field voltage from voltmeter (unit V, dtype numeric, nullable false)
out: 11 V
